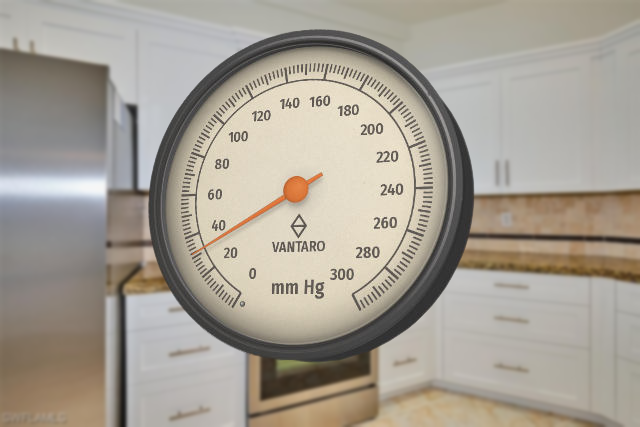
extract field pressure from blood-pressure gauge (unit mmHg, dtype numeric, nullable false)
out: 30 mmHg
